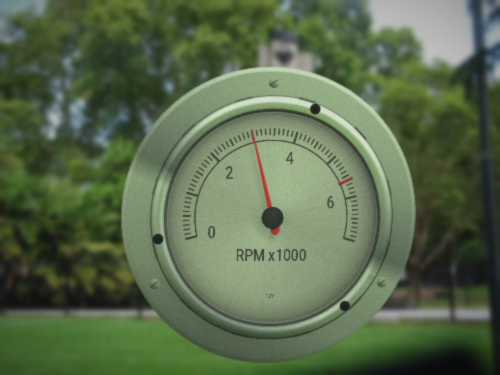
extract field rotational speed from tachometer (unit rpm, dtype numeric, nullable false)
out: 3000 rpm
